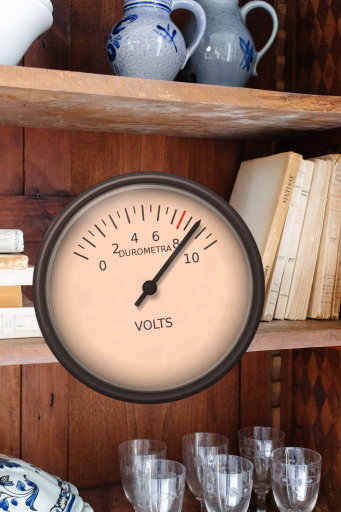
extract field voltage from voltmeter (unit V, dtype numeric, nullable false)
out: 8.5 V
